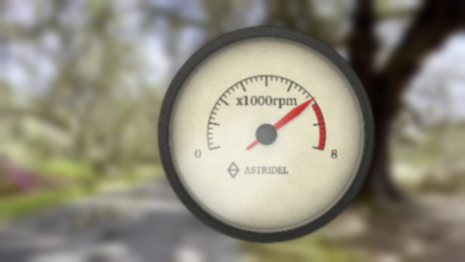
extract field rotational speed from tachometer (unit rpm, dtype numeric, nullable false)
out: 6000 rpm
